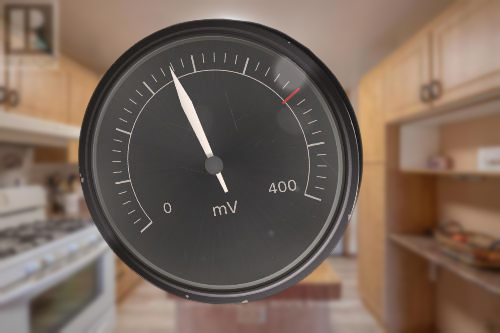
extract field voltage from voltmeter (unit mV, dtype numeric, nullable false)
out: 180 mV
